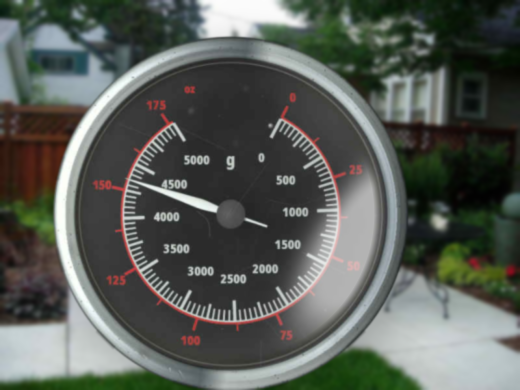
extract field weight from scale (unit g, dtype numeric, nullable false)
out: 4350 g
